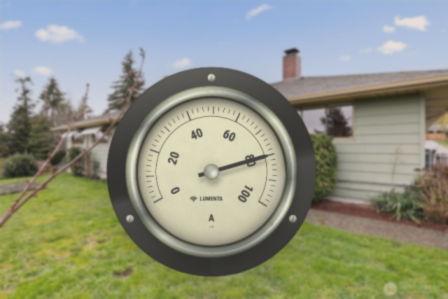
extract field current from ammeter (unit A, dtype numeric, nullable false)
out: 80 A
